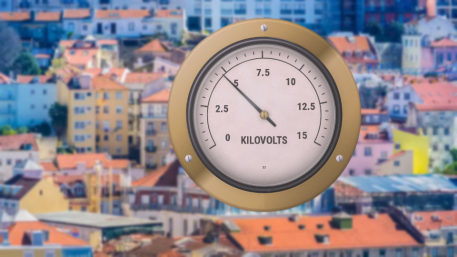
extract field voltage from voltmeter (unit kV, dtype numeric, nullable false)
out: 4.75 kV
